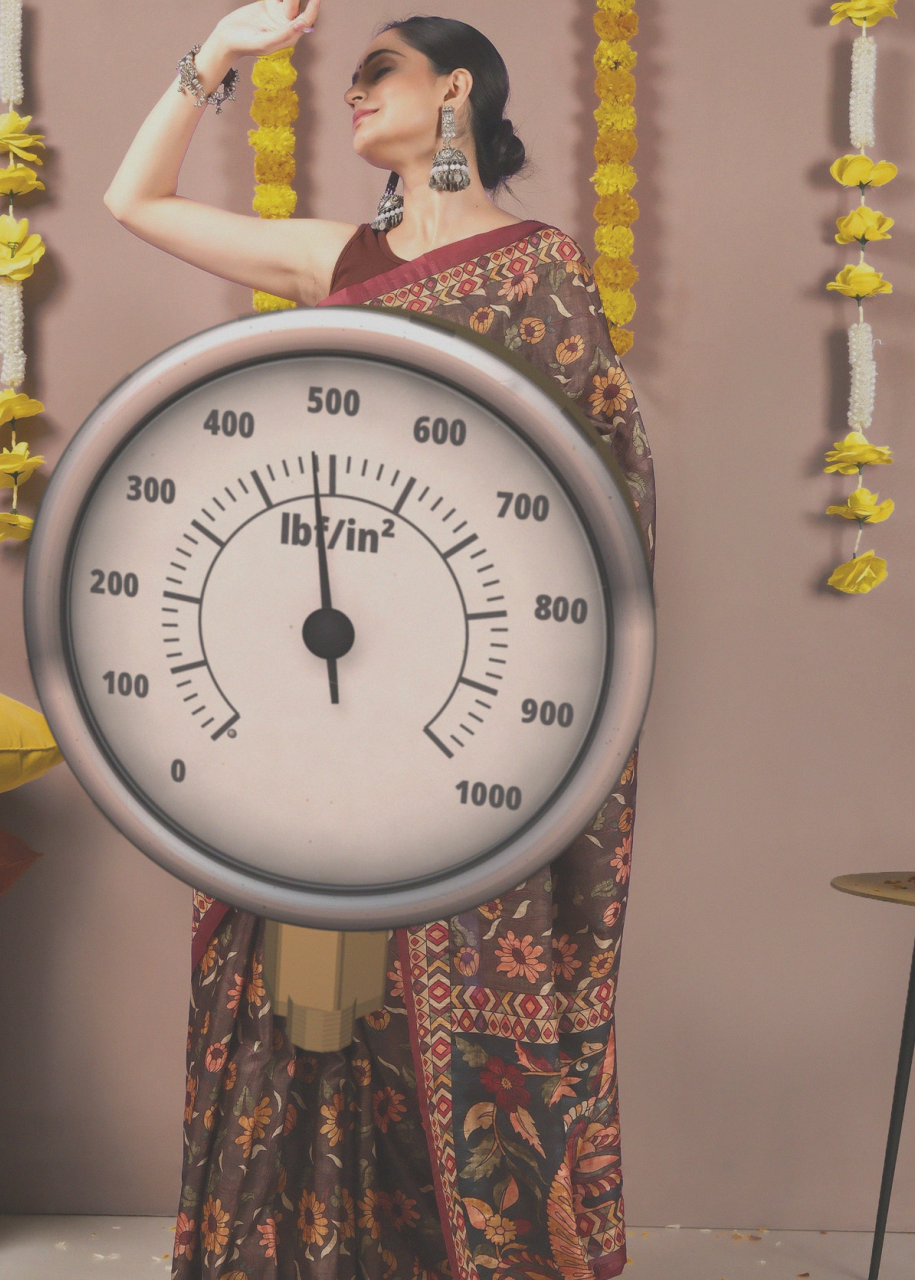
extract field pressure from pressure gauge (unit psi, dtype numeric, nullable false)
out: 480 psi
